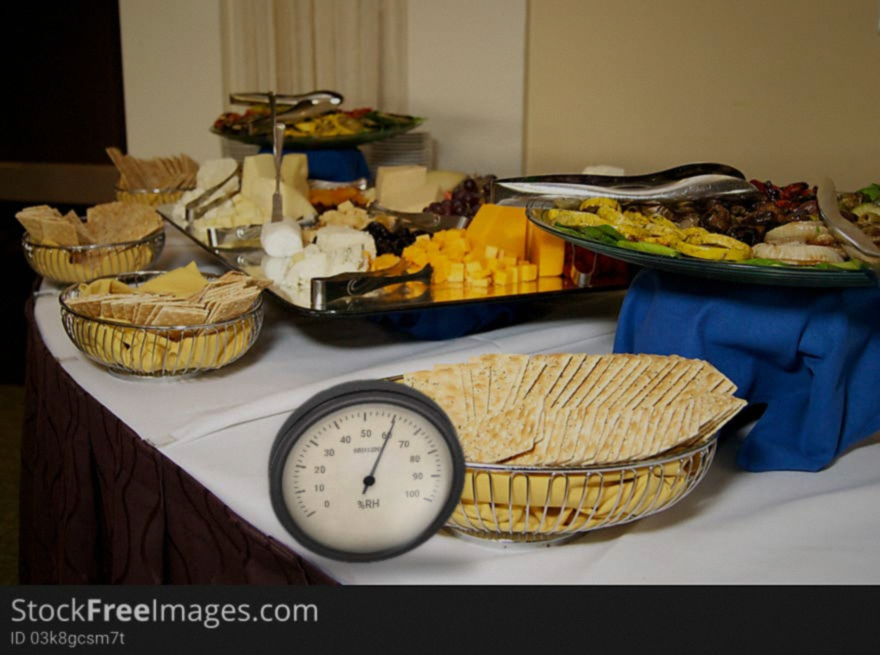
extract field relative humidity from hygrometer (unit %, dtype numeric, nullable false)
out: 60 %
